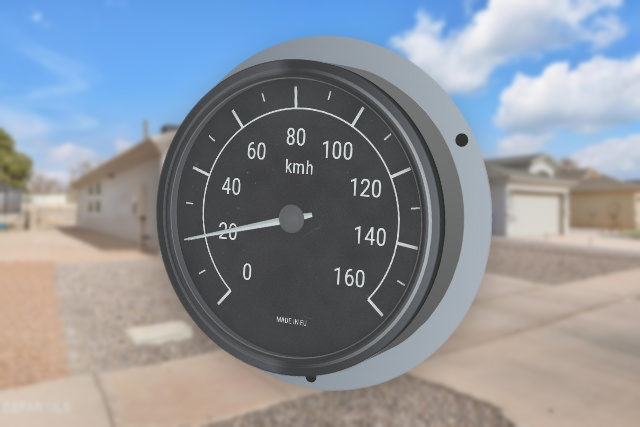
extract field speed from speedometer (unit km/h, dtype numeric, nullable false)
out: 20 km/h
